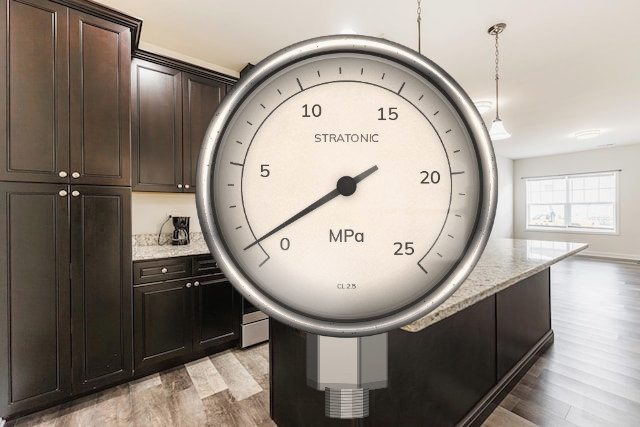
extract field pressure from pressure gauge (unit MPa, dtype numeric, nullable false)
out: 1 MPa
